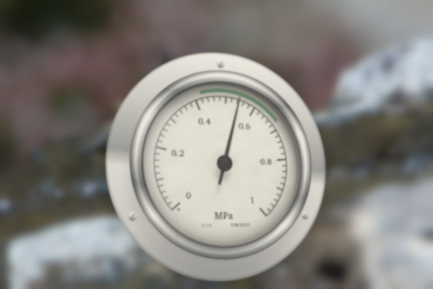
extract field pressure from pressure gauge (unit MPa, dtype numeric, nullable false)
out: 0.54 MPa
